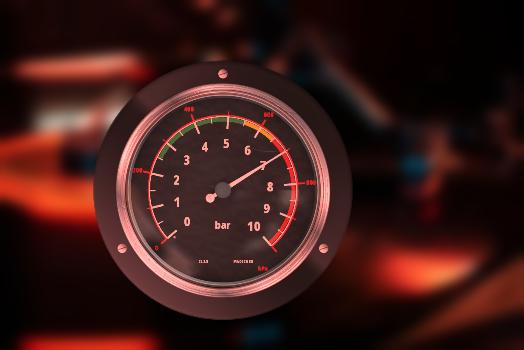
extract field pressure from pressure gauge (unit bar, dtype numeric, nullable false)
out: 7 bar
